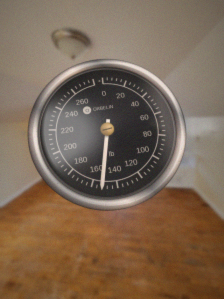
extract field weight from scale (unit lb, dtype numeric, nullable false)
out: 152 lb
